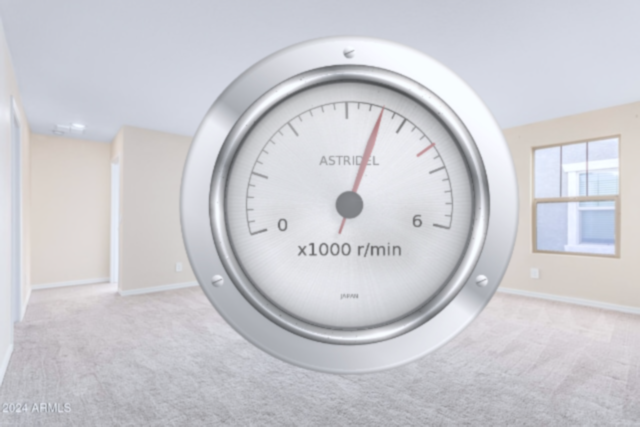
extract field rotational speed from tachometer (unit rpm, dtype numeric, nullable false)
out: 3600 rpm
